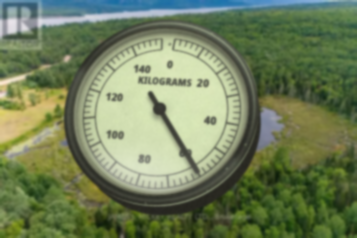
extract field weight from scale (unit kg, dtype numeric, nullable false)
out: 60 kg
